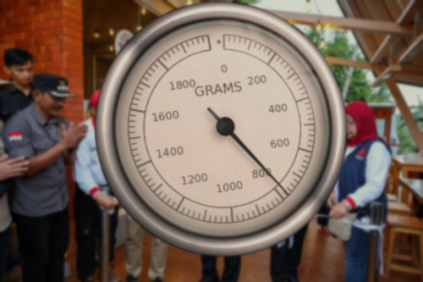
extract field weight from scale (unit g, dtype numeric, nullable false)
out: 780 g
